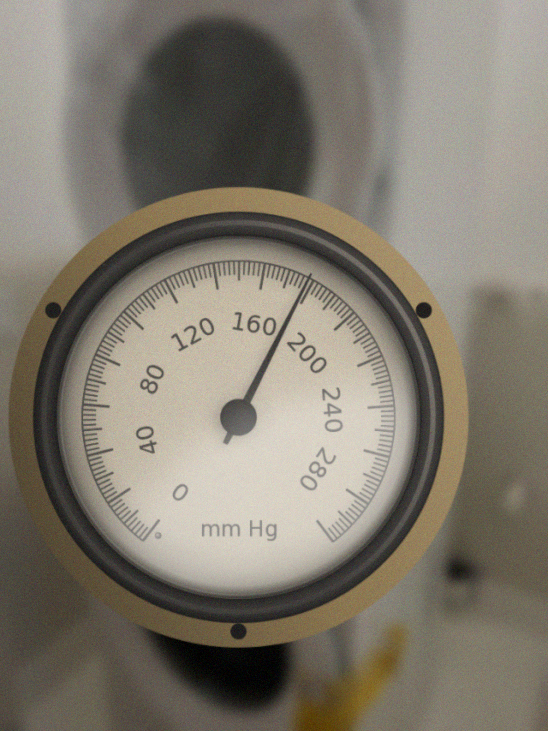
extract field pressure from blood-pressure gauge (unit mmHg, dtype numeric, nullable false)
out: 178 mmHg
